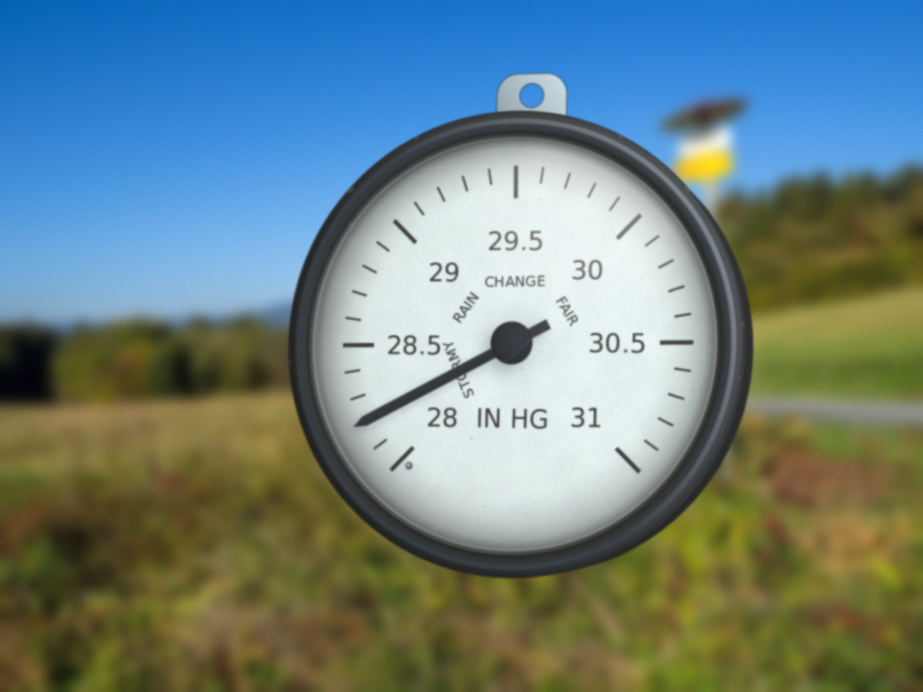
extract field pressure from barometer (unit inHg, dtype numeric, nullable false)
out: 28.2 inHg
